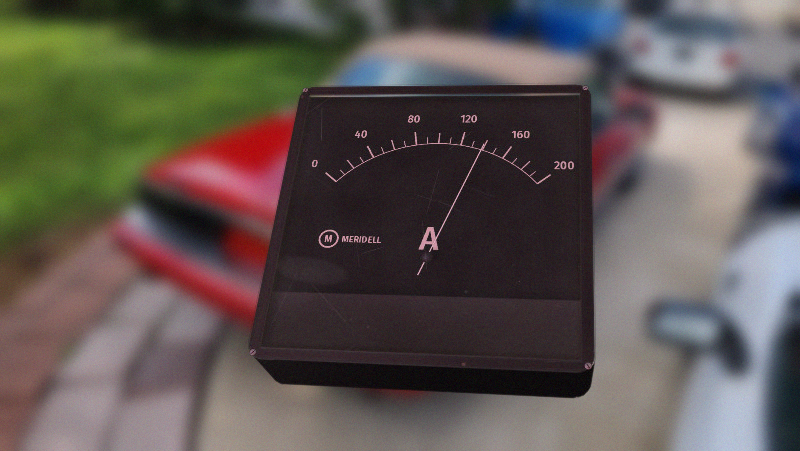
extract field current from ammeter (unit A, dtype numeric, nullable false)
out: 140 A
